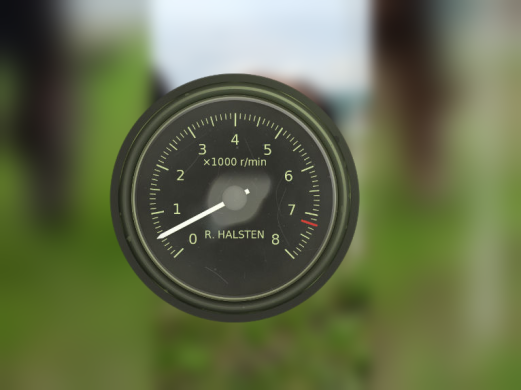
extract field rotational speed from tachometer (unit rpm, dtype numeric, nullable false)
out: 500 rpm
